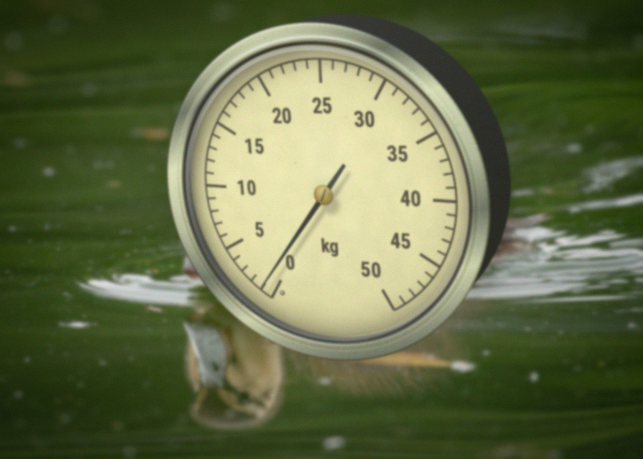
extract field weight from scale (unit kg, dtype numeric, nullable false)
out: 1 kg
